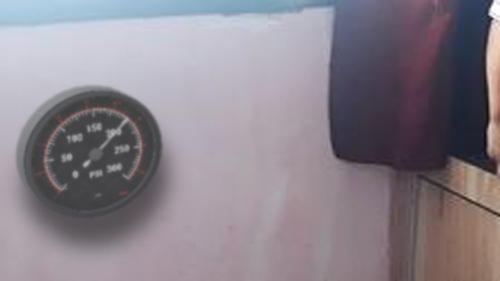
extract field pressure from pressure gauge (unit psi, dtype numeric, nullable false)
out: 200 psi
